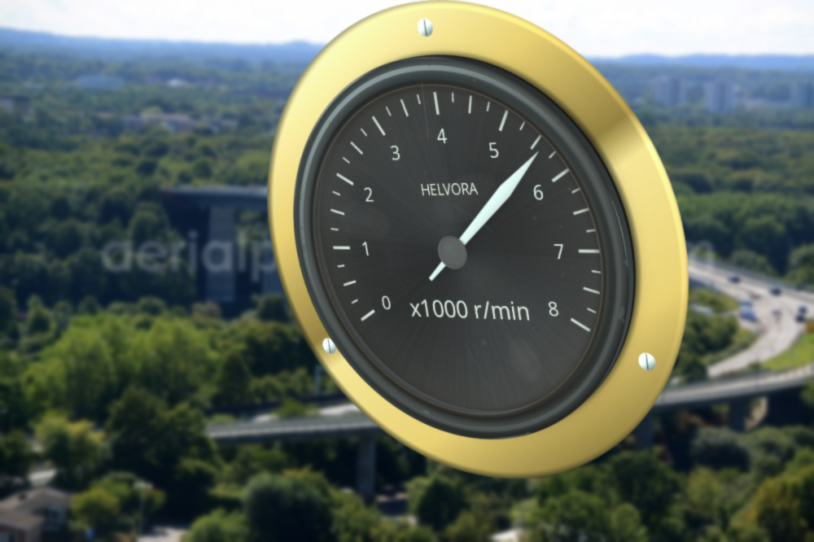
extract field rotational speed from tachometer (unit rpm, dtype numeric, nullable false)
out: 5625 rpm
